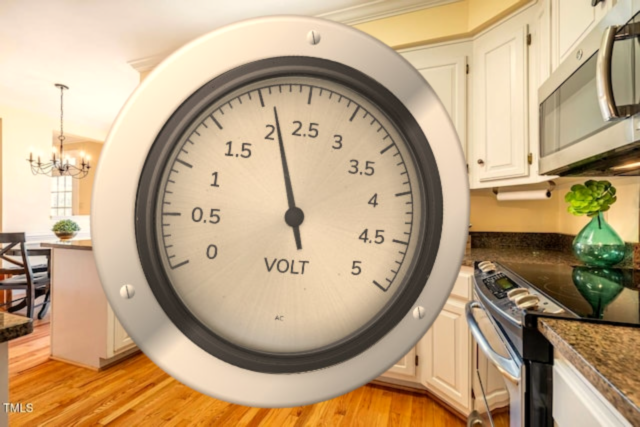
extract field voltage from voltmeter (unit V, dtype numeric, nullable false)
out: 2.1 V
